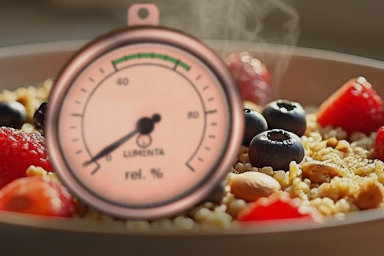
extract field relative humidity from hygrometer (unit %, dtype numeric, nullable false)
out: 4 %
